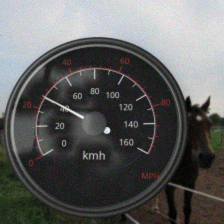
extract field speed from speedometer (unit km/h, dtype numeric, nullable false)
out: 40 km/h
